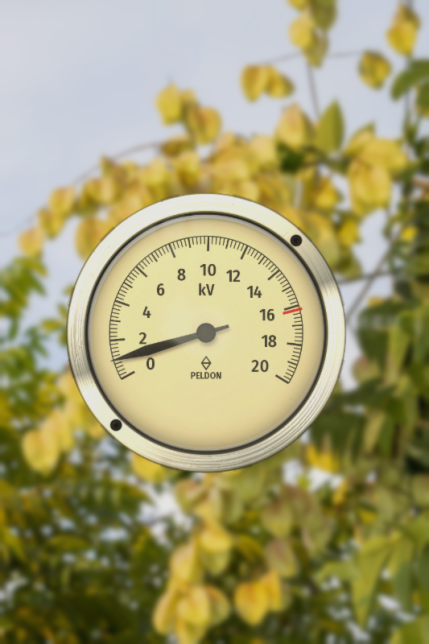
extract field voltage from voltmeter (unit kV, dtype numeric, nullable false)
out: 1 kV
